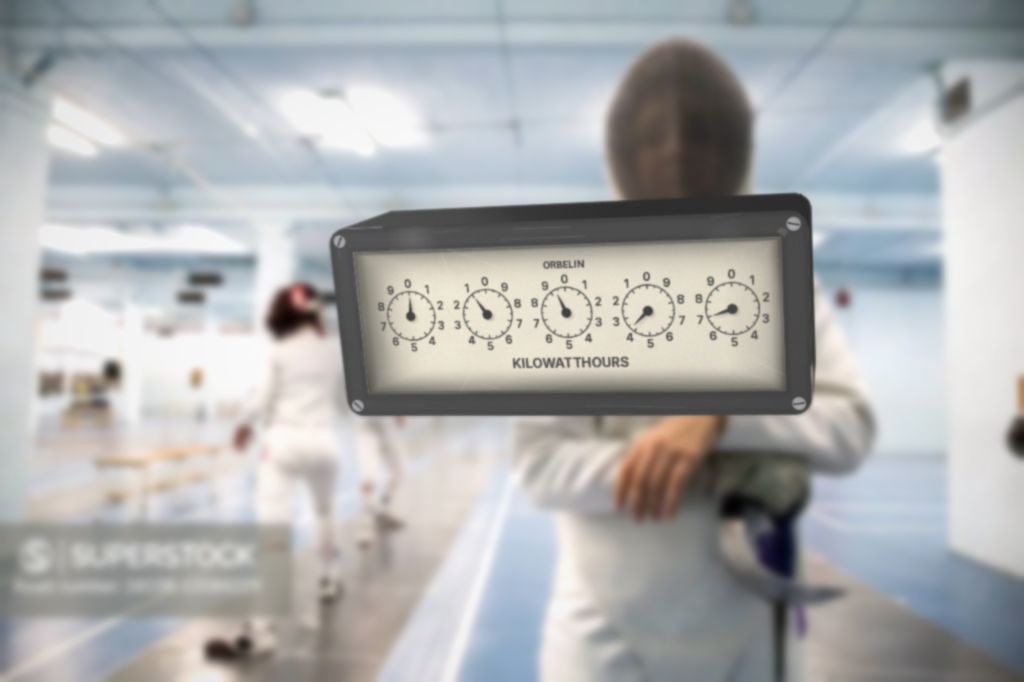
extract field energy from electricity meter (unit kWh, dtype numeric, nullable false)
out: 937 kWh
